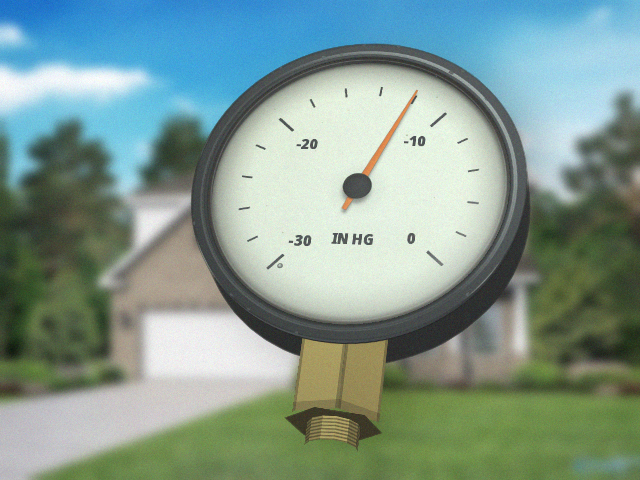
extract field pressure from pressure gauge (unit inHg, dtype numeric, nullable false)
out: -12 inHg
